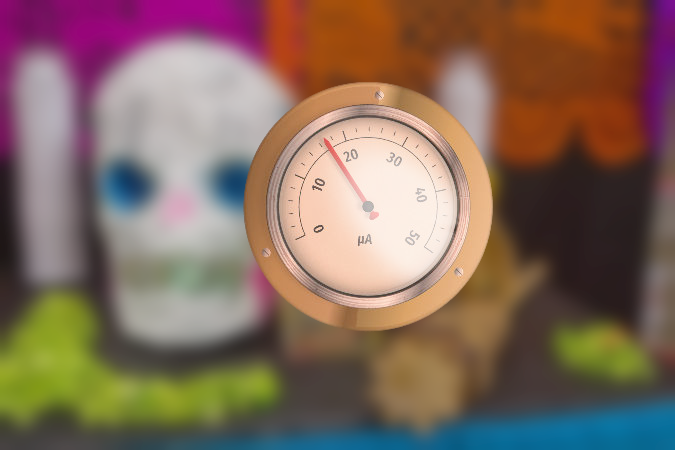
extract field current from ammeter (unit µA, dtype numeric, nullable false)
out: 17 µA
